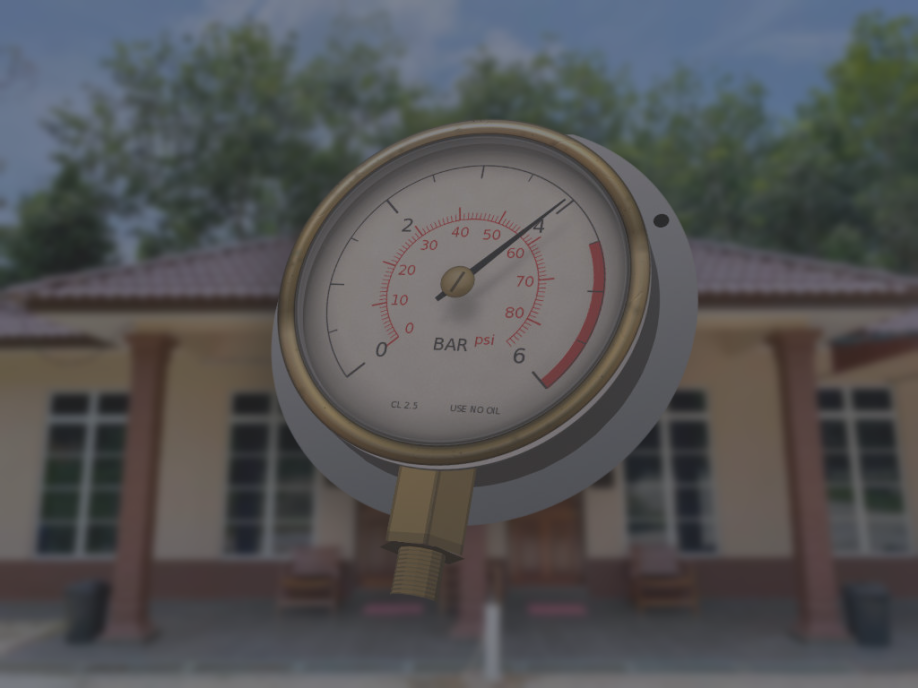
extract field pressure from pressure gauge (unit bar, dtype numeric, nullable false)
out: 4 bar
